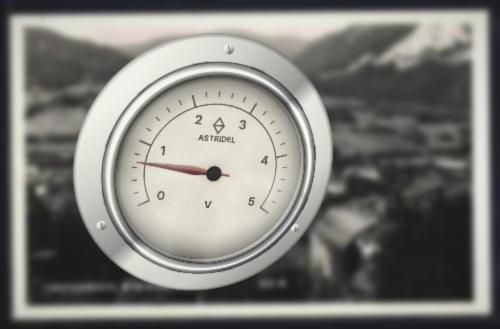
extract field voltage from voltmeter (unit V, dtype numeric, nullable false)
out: 0.7 V
